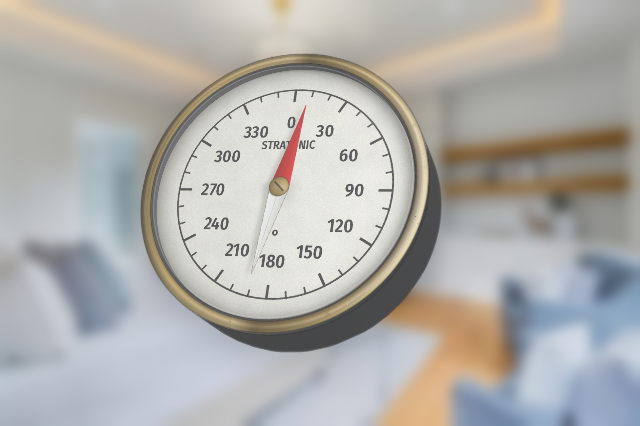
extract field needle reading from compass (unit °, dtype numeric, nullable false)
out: 10 °
